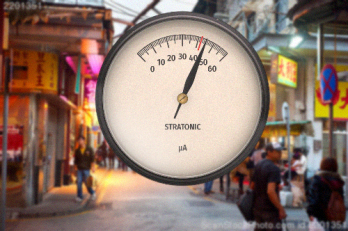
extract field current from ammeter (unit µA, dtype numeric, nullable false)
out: 45 µA
